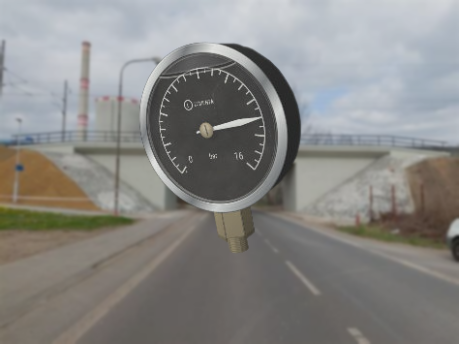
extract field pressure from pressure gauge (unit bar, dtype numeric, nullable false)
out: 13 bar
